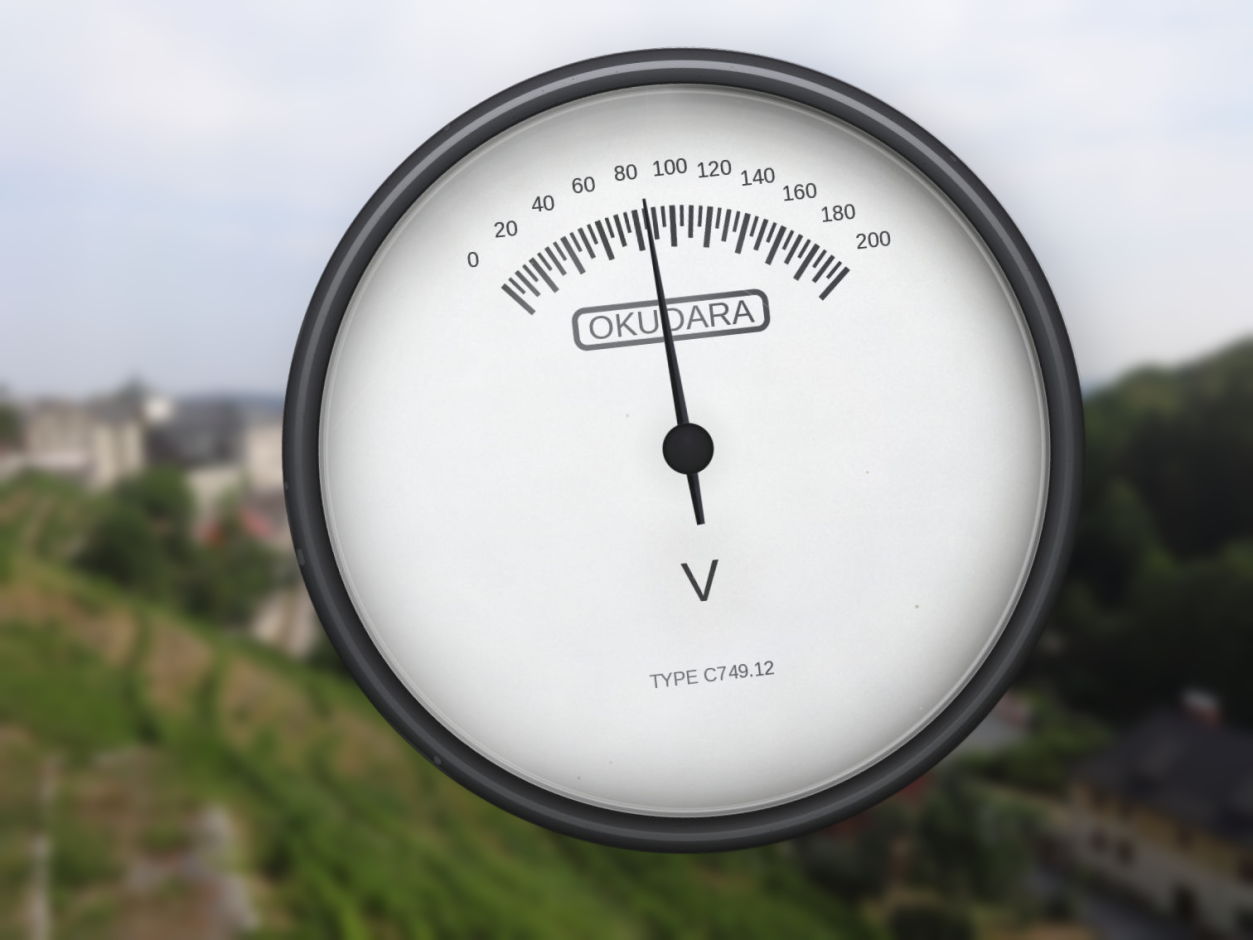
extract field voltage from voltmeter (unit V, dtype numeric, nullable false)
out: 85 V
